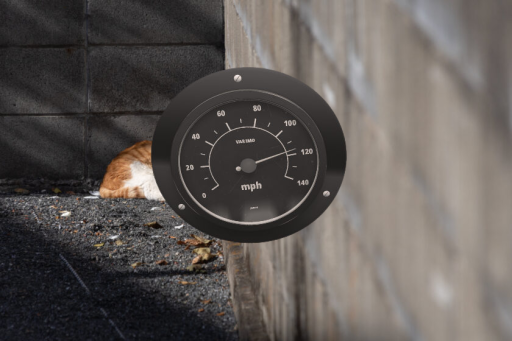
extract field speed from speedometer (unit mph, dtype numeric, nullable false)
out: 115 mph
